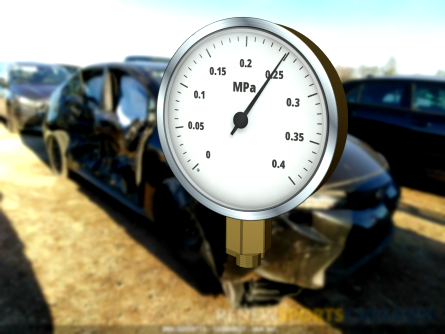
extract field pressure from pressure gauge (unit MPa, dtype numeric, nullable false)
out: 0.25 MPa
